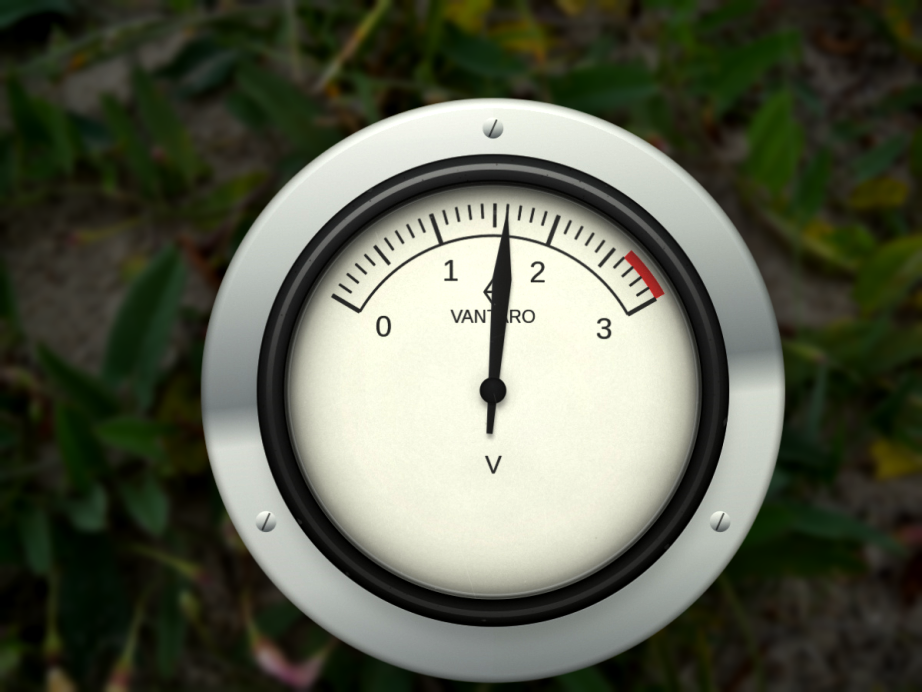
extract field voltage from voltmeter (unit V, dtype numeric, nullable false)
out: 1.6 V
